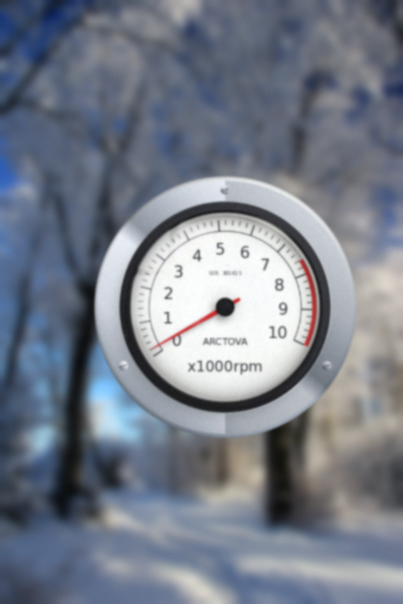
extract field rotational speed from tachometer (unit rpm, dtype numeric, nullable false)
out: 200 rpm
